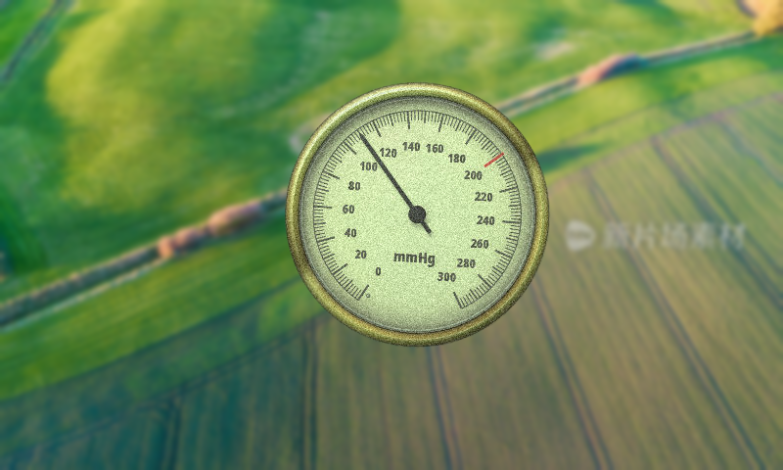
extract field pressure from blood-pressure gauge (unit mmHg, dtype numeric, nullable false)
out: 110 mmHg
